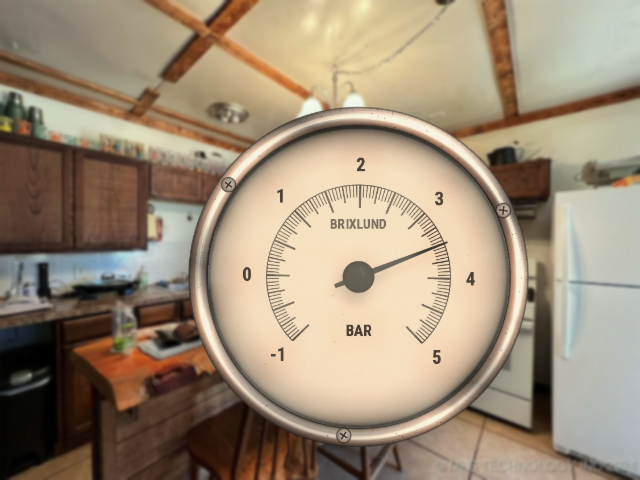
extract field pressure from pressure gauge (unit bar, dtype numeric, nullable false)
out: 3.5 bar
